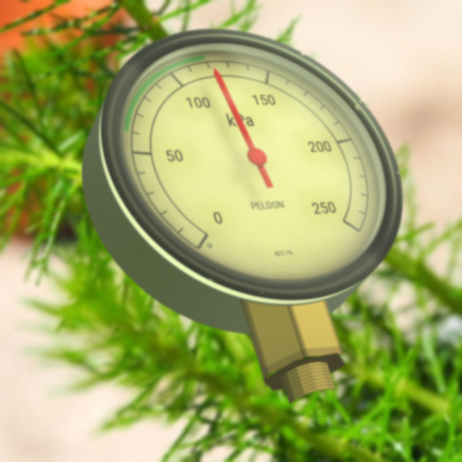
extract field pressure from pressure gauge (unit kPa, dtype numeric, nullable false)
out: 120 kPa
